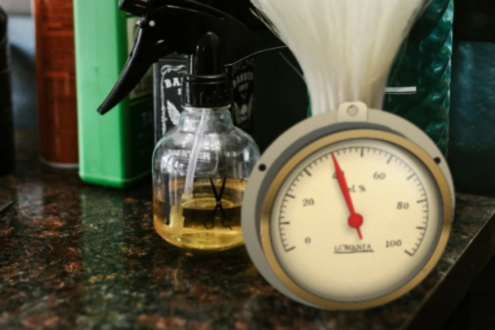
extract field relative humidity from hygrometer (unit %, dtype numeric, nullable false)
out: 40 %
